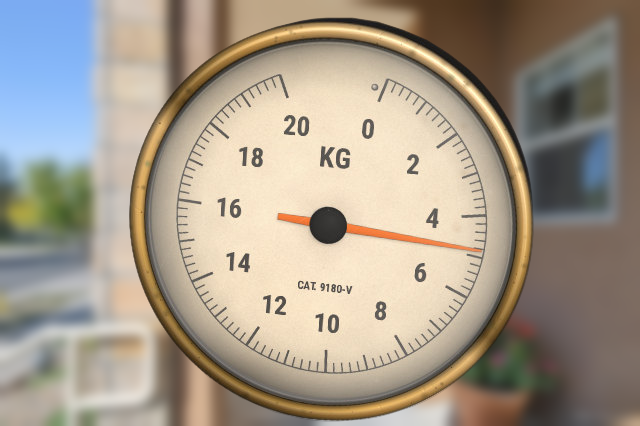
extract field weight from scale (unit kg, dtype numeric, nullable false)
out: 4.8 kg
